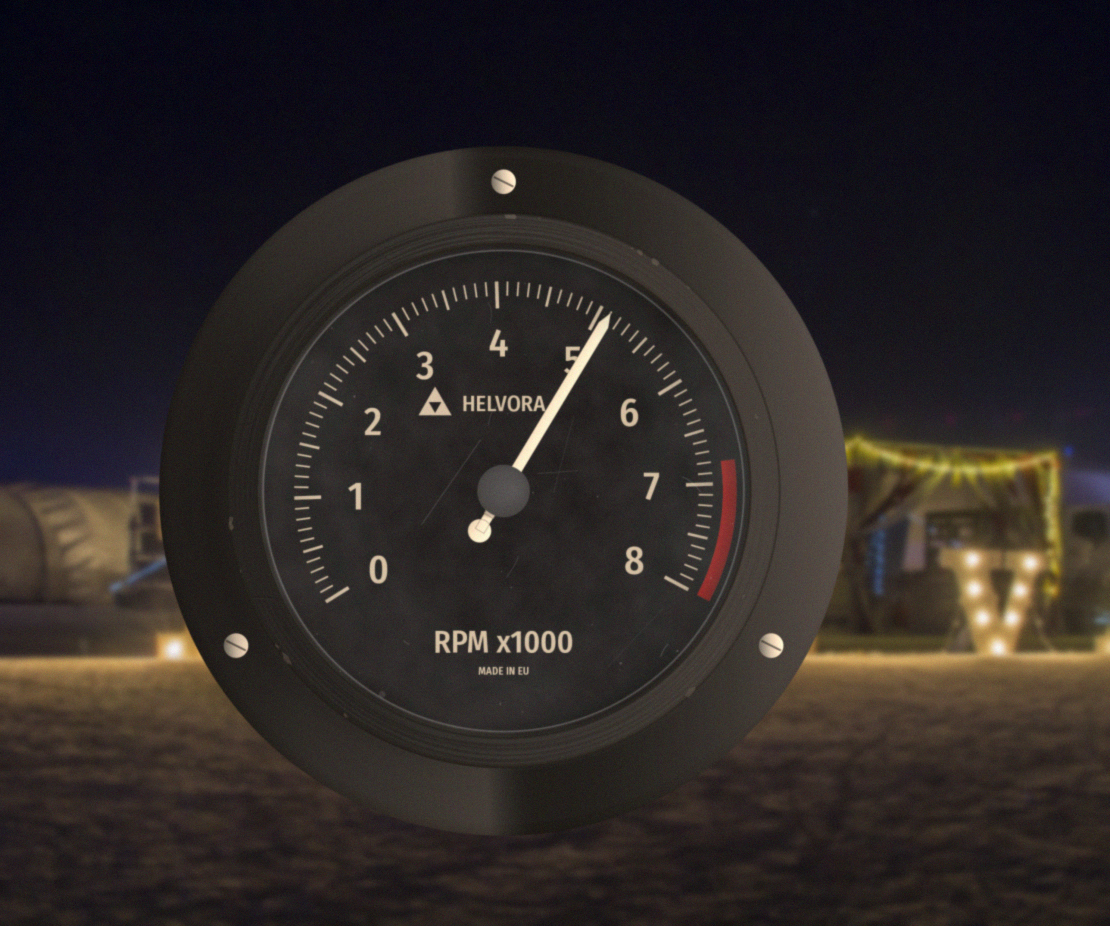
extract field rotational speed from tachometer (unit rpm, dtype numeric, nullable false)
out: 5100 rpm
